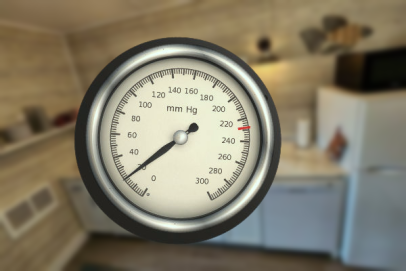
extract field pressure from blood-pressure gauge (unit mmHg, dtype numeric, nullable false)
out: 20 mmHg
